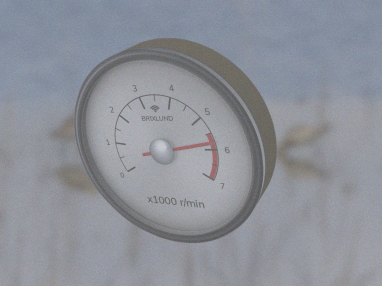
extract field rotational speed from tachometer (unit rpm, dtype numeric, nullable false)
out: 5750 rpm
